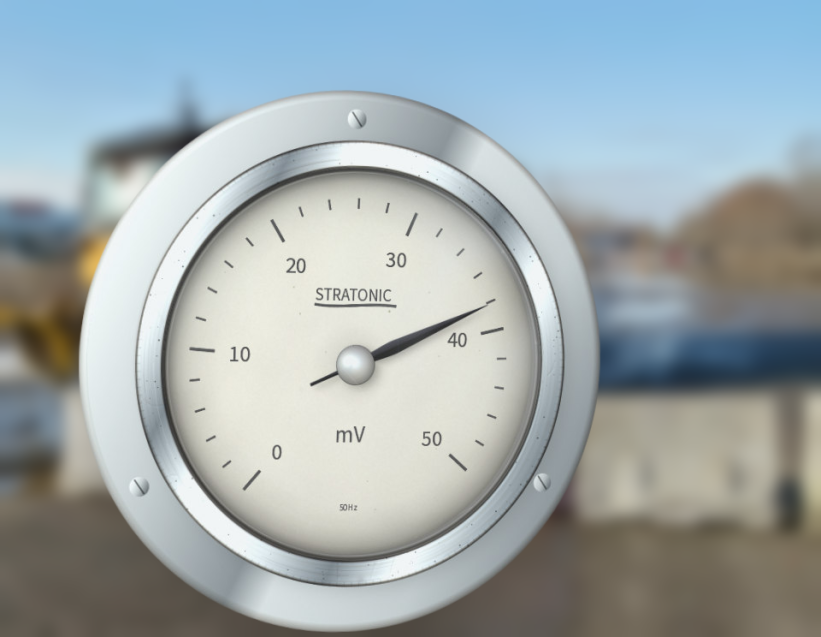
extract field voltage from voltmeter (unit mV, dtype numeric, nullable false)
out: 38 mV
